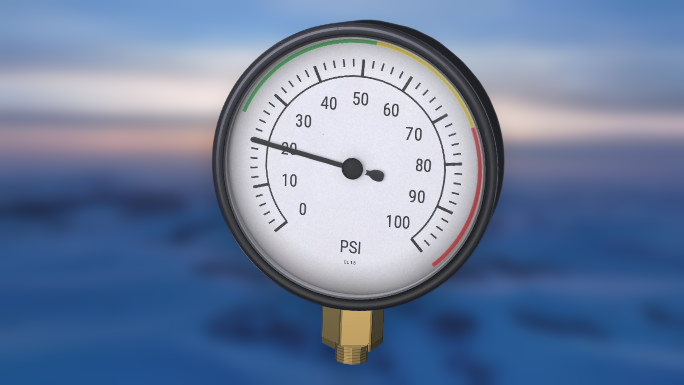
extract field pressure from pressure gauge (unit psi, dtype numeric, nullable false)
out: 20 psi
